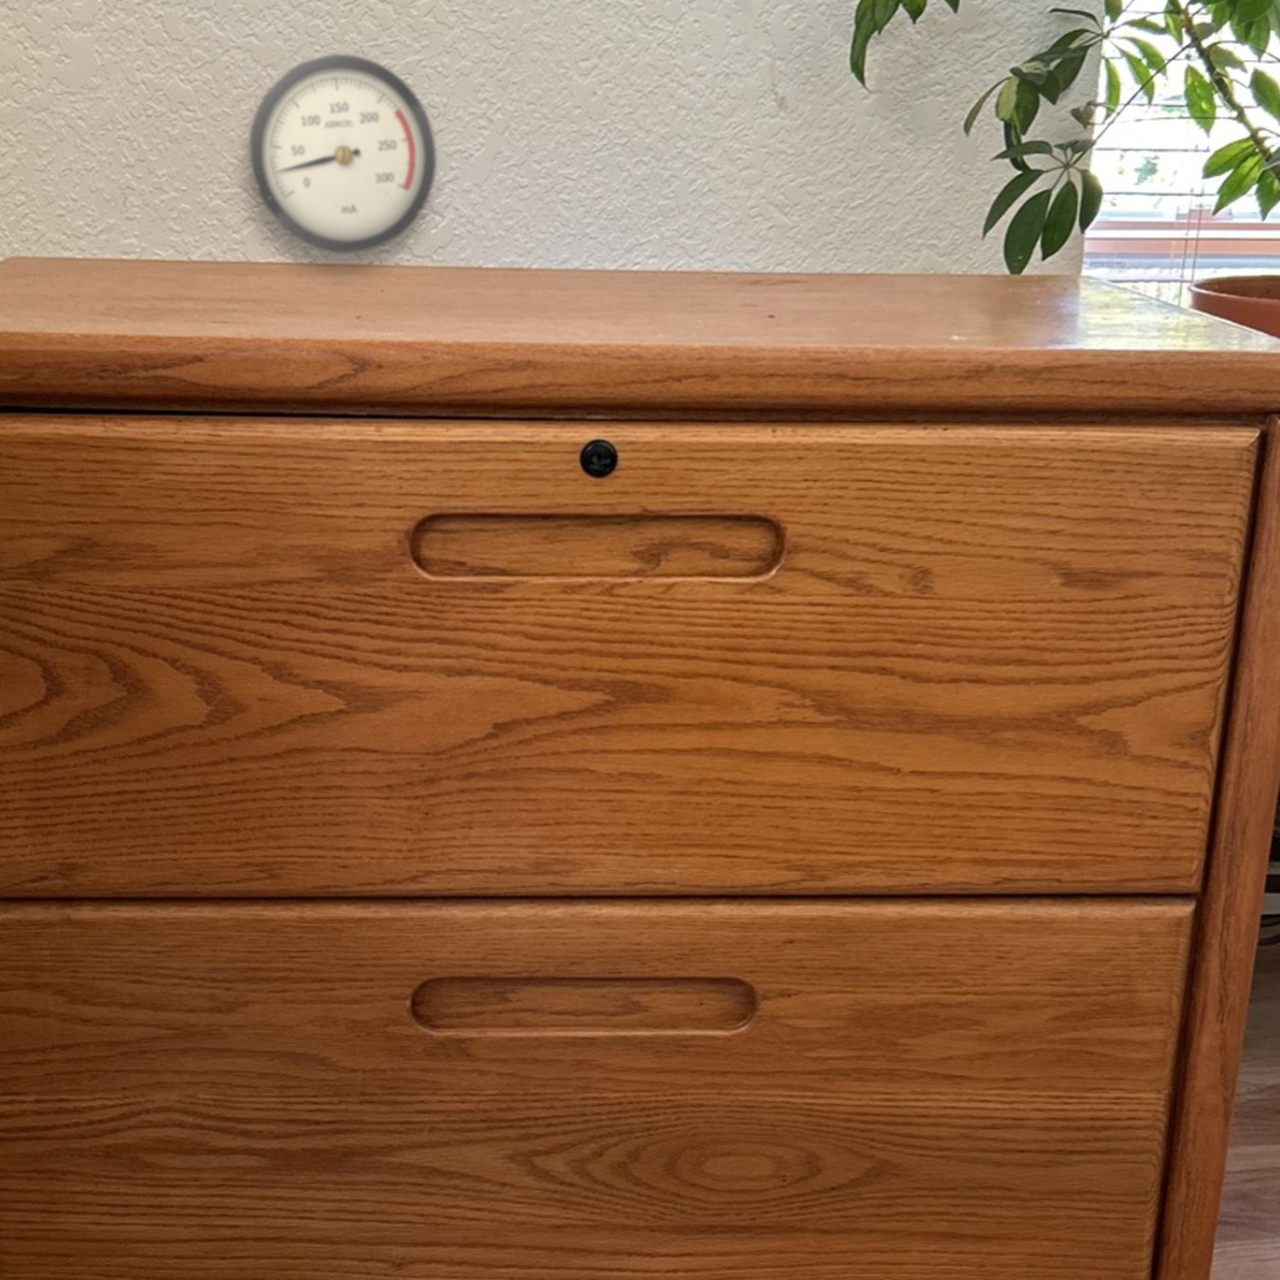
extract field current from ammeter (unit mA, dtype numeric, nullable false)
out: 25 mA
